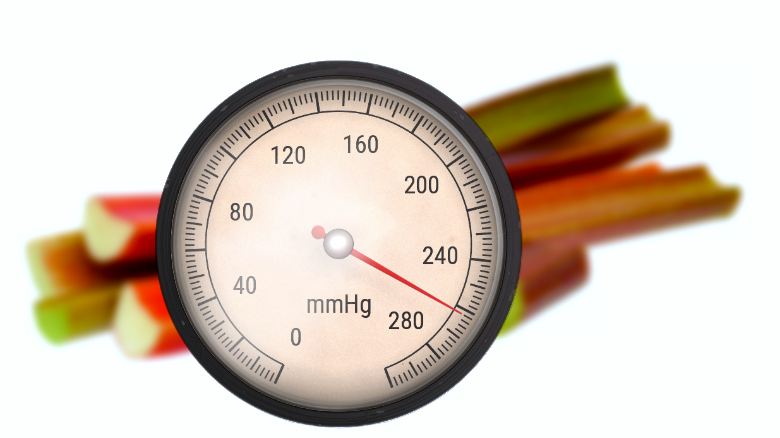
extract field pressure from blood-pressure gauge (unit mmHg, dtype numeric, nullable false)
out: 262 mmHg
